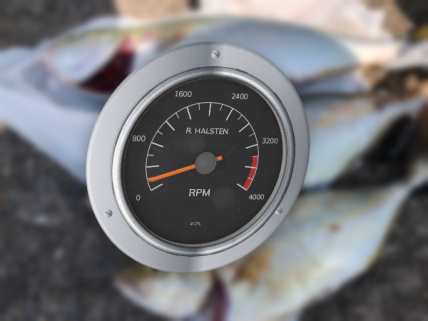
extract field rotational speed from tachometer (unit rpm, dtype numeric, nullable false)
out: 200 rpm
